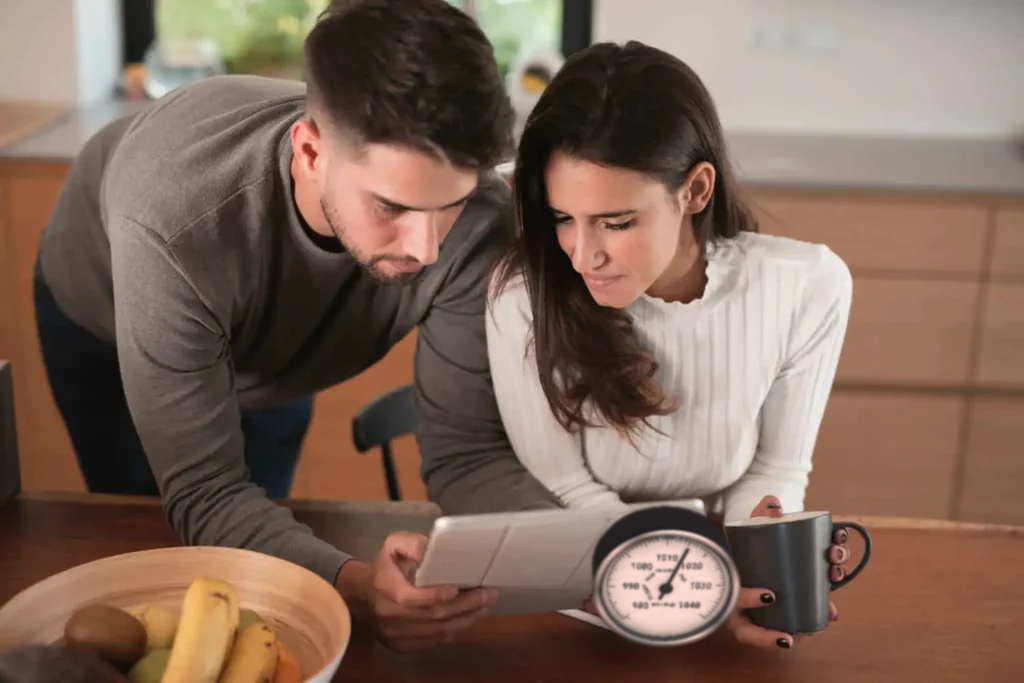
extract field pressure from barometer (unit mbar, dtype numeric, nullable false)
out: 1015 mbar
